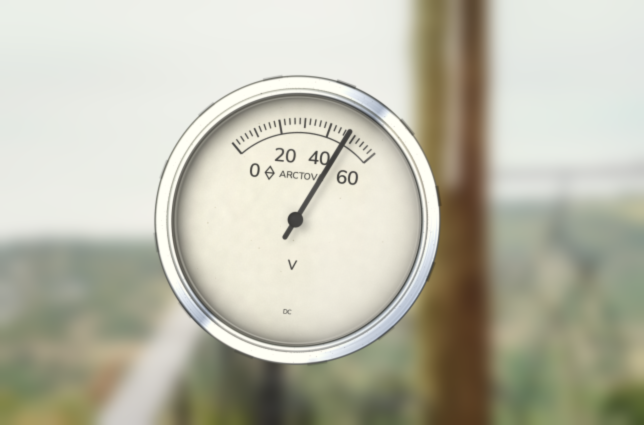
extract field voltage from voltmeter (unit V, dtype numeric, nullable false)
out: 48 V
